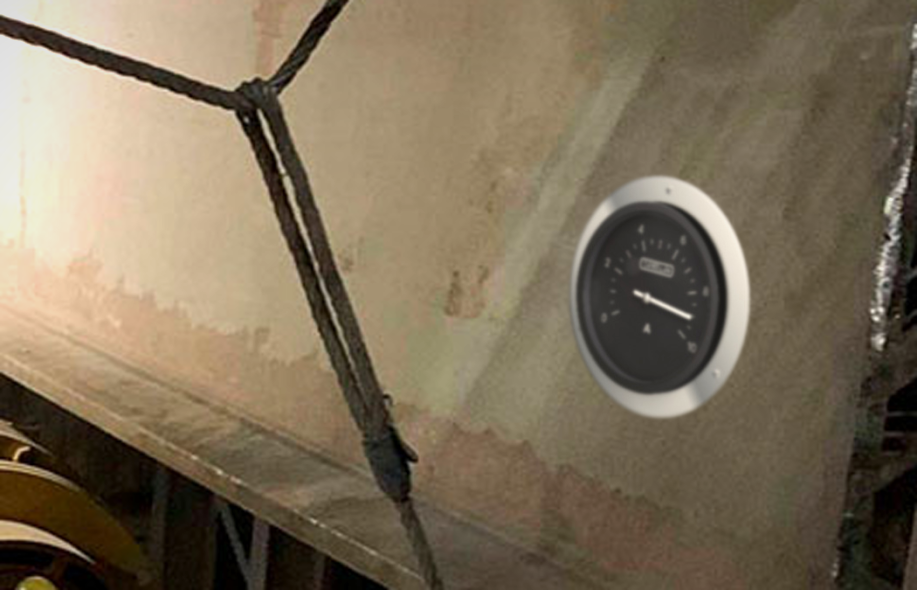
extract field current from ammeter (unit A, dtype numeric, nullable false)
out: 9 A
